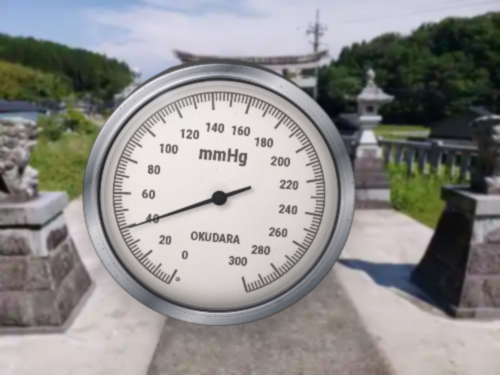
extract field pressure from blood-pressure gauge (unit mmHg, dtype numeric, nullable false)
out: 40 mmHg
